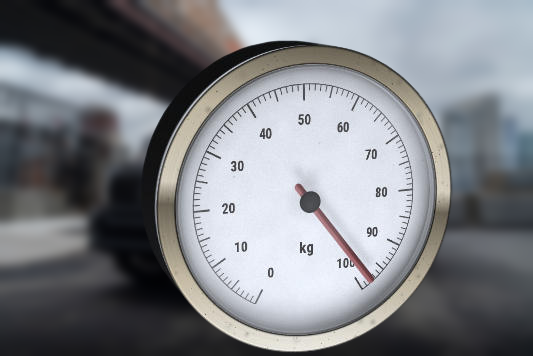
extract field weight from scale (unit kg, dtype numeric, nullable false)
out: 98 kg
